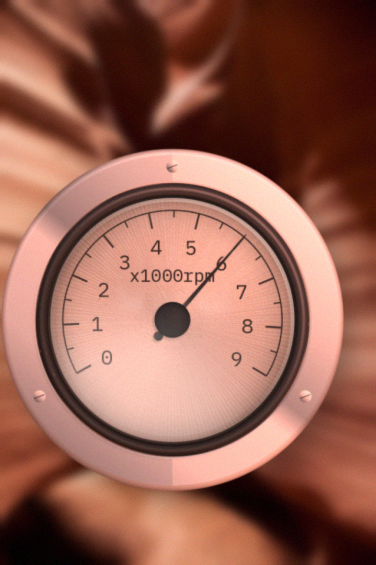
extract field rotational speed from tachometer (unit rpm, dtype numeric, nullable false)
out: 6000 rpm
